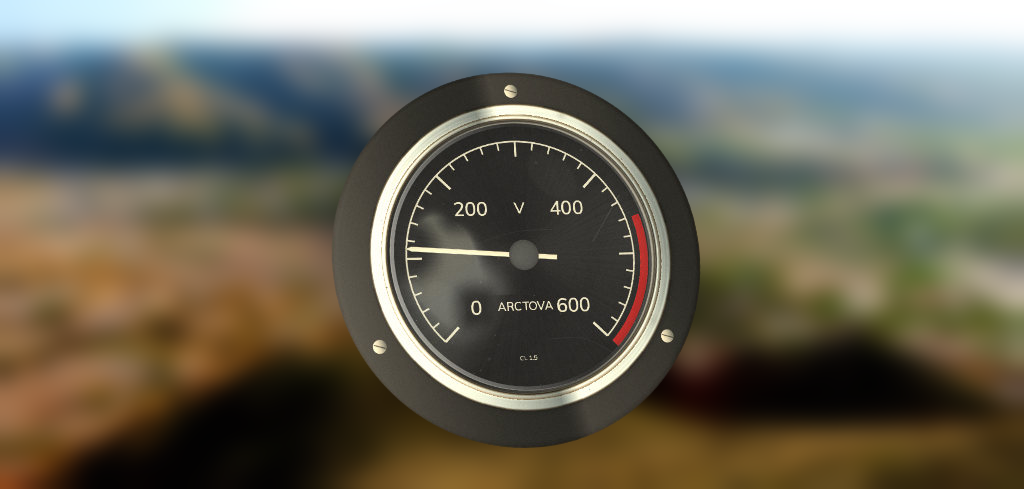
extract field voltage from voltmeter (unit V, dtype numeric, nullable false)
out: 110 V
